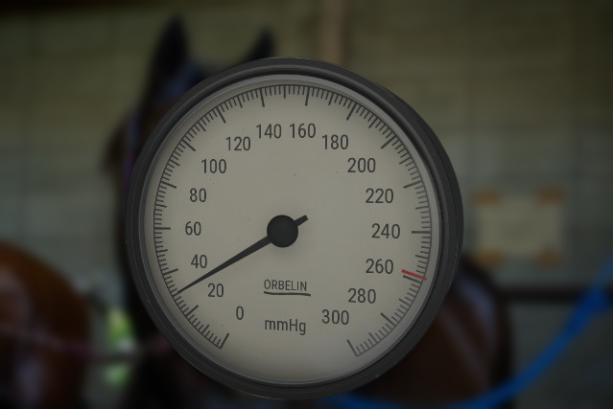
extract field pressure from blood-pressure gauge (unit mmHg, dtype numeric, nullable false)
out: 30 mmHg
